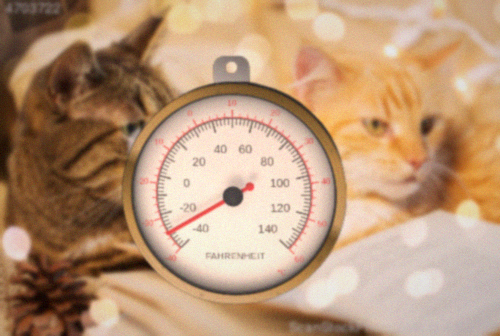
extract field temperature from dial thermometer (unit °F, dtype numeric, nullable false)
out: -30 °F
